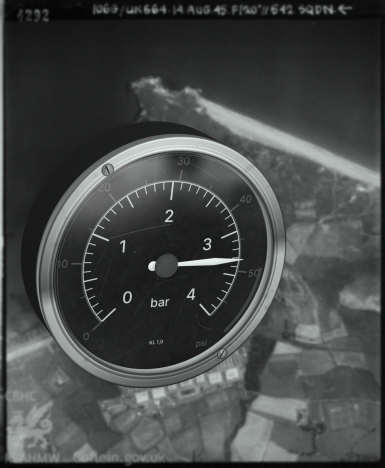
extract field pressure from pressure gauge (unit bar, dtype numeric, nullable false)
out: 3.3 bar
